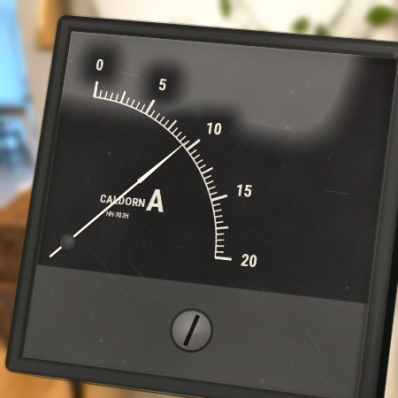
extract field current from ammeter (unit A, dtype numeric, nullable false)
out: 9.5 A
